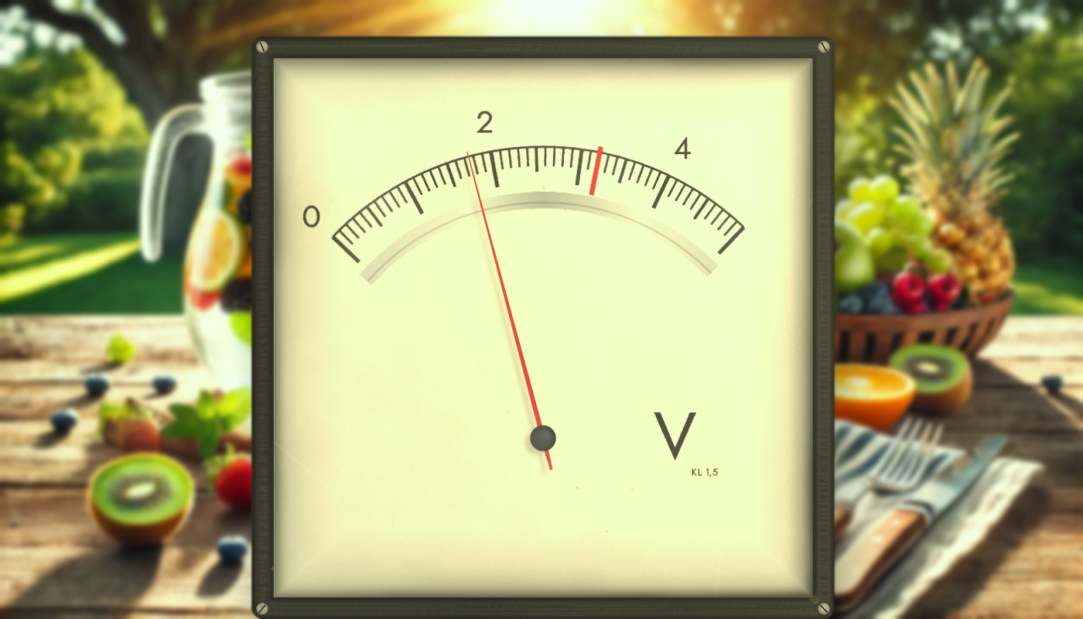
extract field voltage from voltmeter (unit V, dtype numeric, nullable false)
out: 1.75 V
